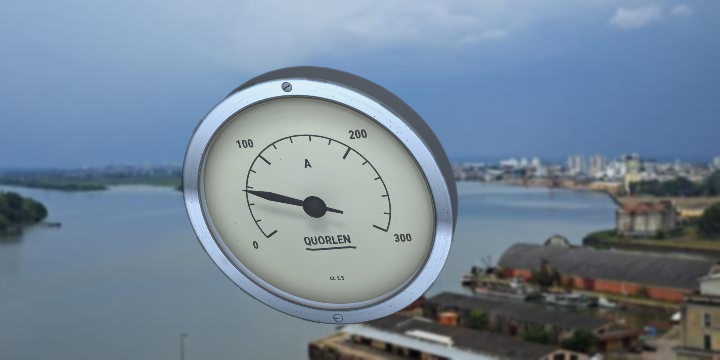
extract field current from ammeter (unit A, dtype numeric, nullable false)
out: 60 A
